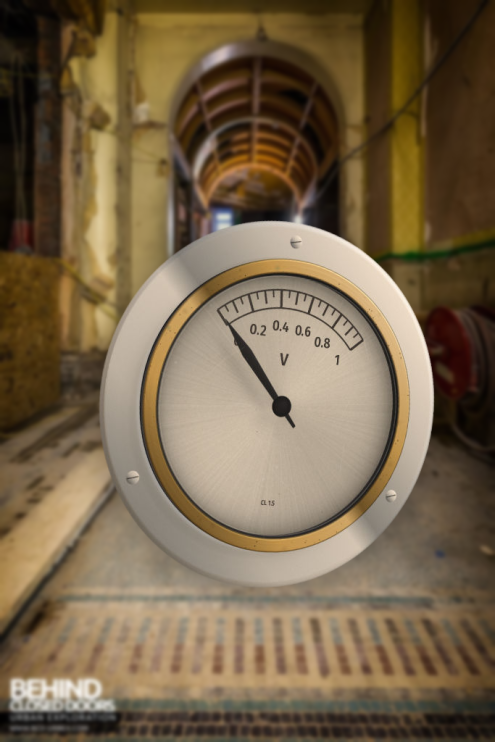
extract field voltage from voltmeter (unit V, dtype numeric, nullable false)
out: 0 V
